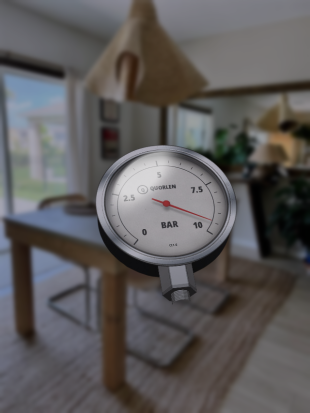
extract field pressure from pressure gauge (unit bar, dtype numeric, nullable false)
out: 9.5 bar
